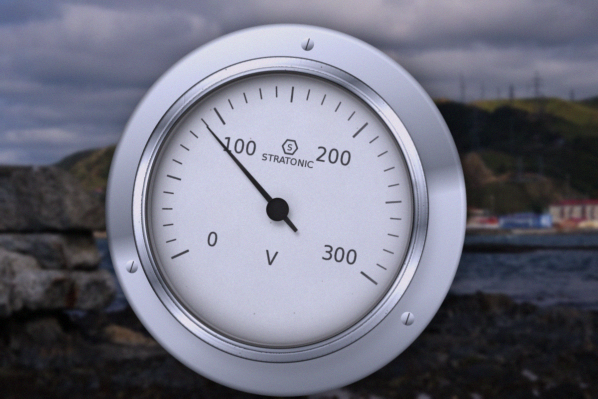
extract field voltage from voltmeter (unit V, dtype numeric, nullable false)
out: 90 V
